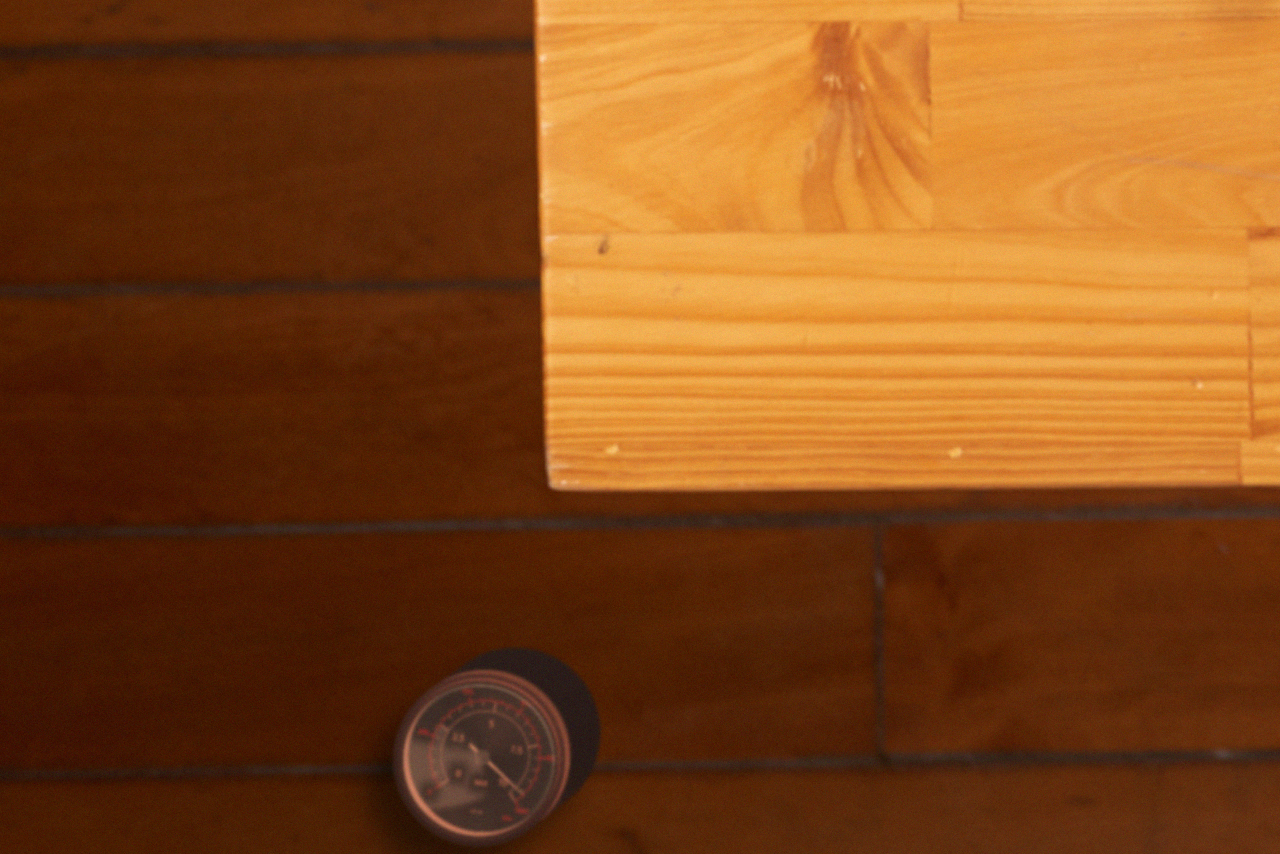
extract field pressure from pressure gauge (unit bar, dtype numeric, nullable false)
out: 9.5 bar
